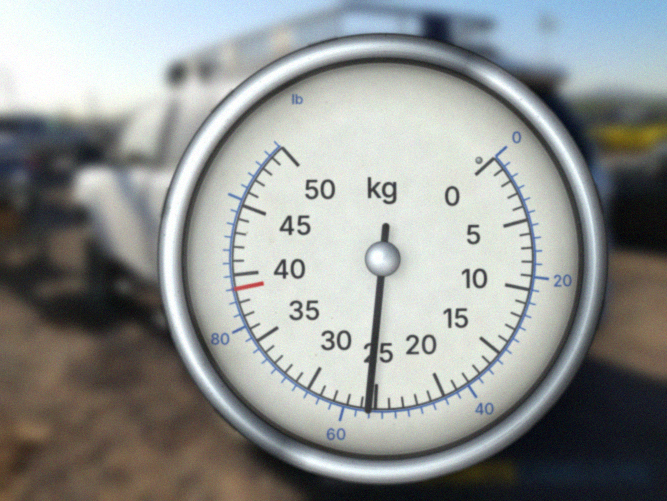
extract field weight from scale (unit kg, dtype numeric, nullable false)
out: 25.5 kg
